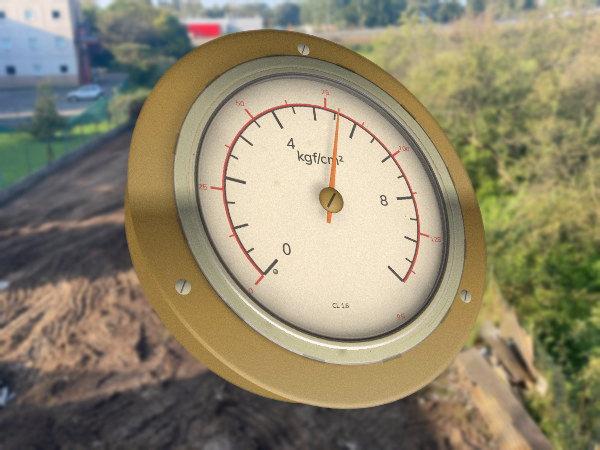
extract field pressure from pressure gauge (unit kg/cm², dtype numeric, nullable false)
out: 5.5 kg/cm²
